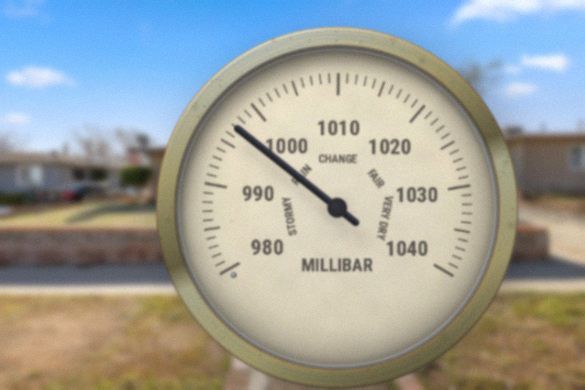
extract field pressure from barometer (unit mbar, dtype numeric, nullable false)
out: 997 mbar
